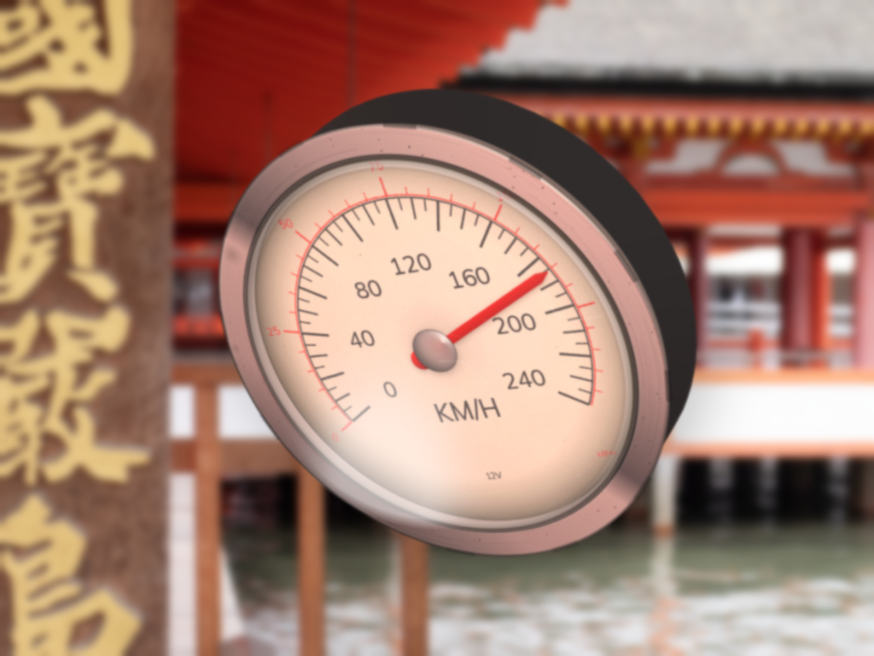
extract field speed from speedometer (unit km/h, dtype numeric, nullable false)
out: 185 km/h
